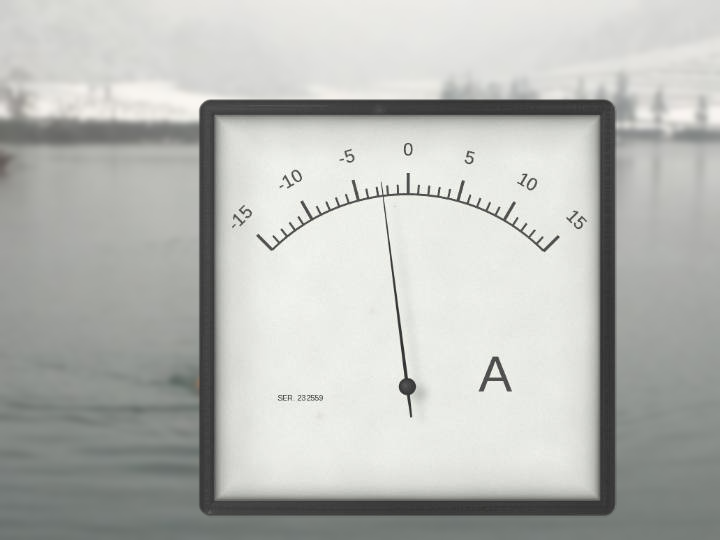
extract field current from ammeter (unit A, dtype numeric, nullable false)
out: -2.5 A
